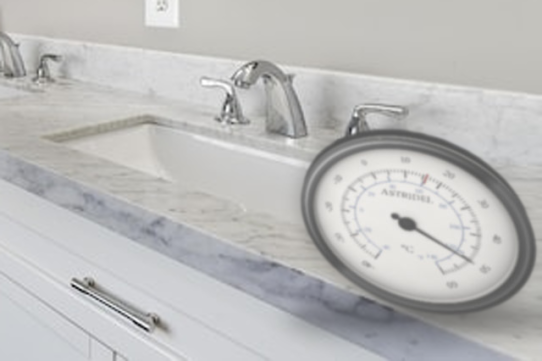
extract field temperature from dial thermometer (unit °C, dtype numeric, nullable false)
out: 50 °C
